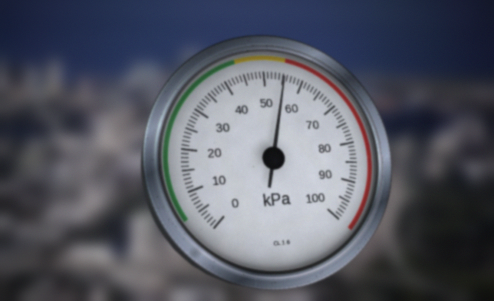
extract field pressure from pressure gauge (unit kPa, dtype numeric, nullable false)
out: 55 kPa
